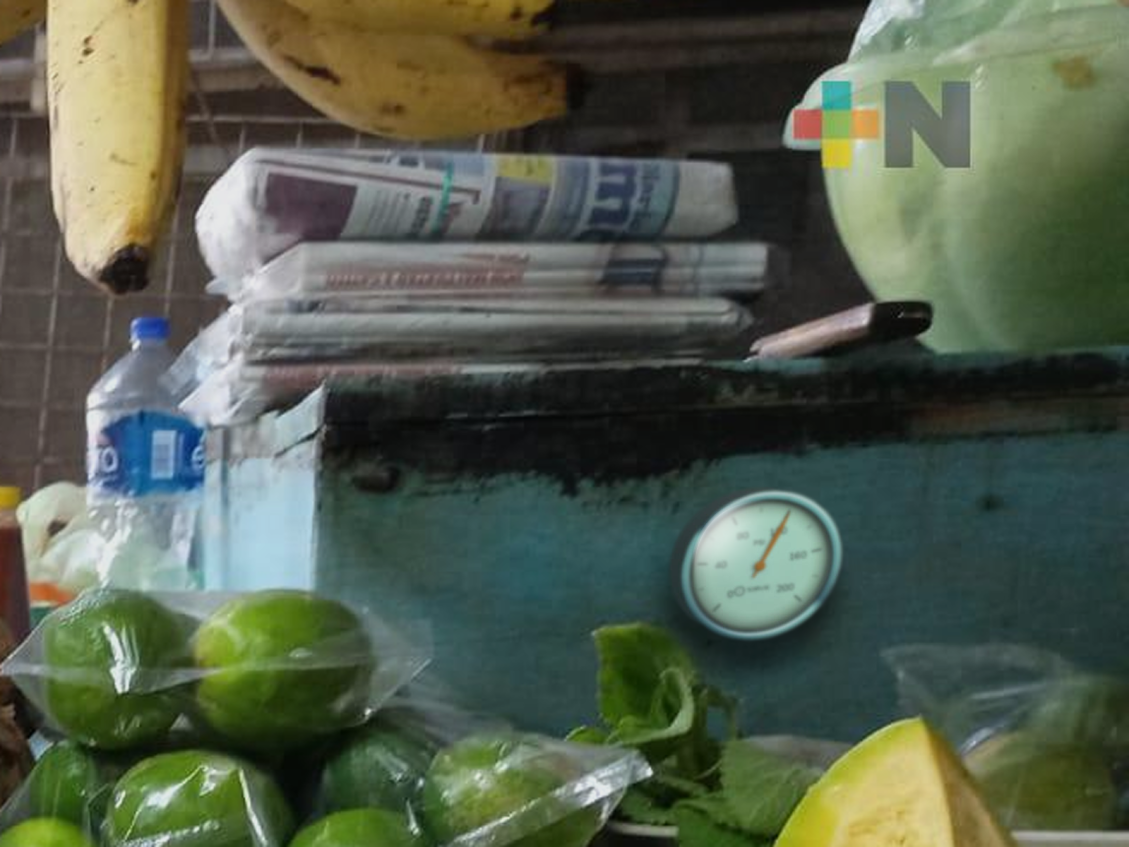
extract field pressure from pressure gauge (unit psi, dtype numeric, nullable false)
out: 120 psi
